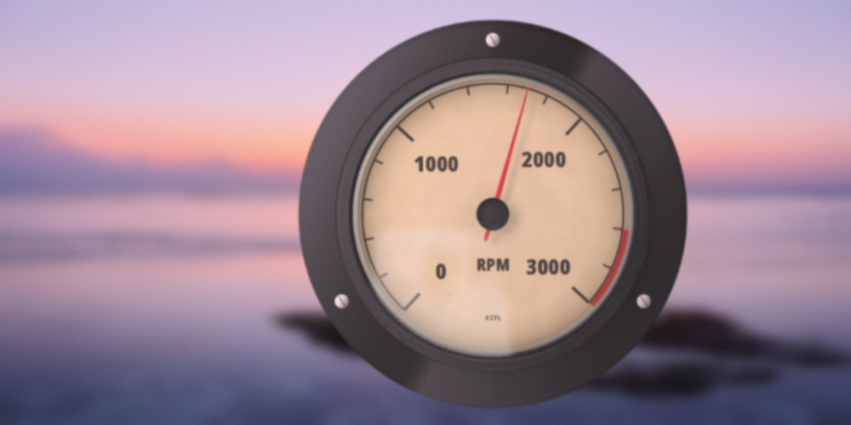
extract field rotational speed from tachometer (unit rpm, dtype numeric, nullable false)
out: 1700 rpm
